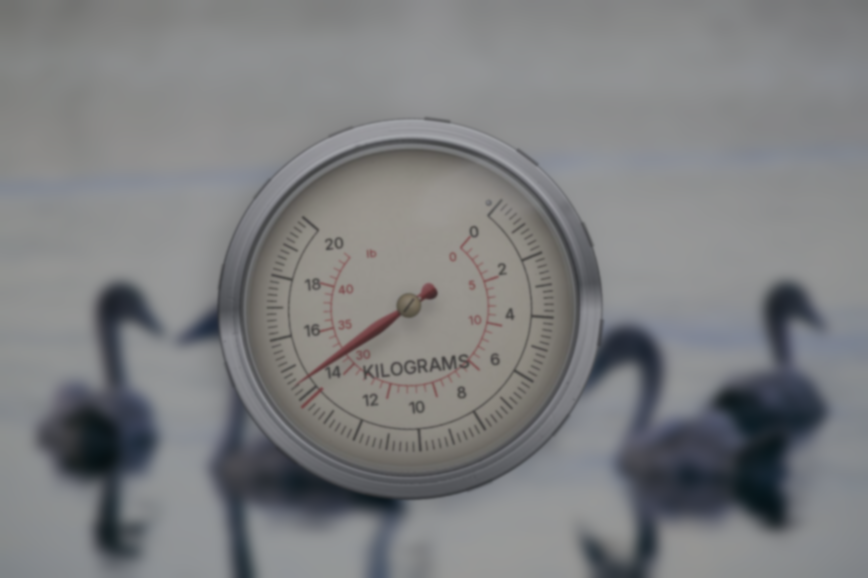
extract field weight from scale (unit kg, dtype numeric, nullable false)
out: 14.4 kg
